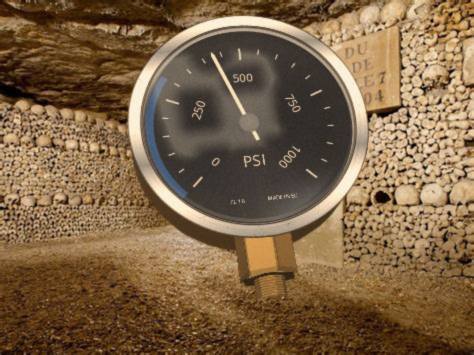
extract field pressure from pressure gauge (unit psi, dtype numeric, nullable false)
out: 425 psi
